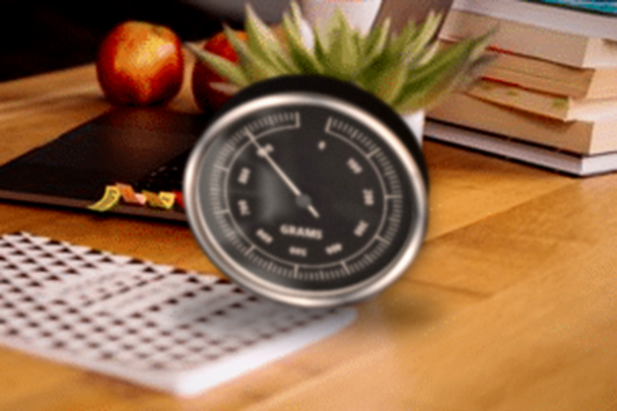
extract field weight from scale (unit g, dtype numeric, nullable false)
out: 900 g
